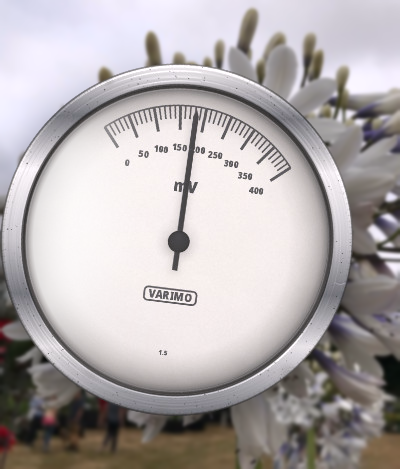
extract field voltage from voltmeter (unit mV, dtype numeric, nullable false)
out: 180 mV
